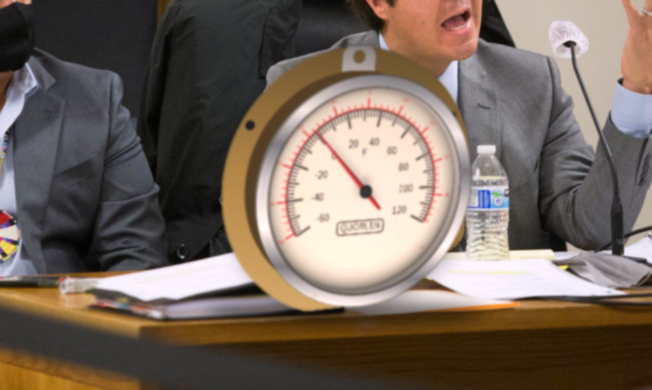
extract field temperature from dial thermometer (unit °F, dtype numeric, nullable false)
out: 0 °F
